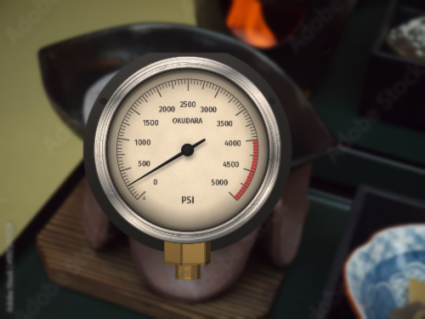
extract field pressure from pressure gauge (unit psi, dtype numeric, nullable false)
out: 250 psi
